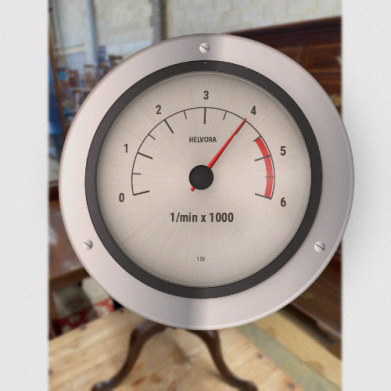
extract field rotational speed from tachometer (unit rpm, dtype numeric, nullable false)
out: 4000 rpm
